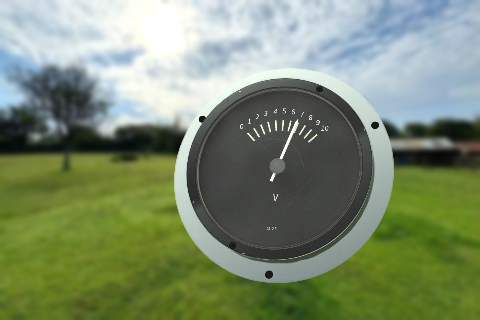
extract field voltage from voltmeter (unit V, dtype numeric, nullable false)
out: 7 V
